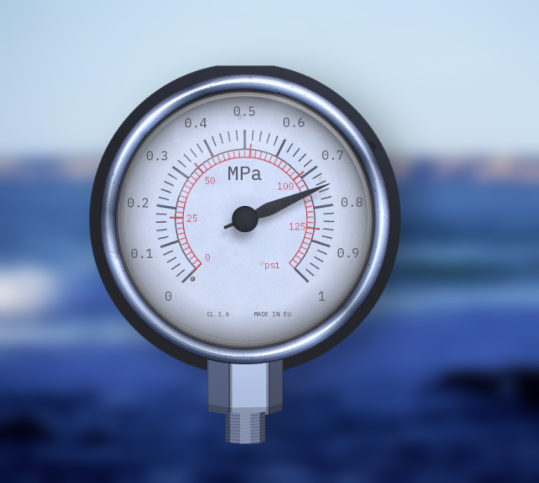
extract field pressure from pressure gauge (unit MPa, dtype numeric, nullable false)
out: 0.75 MPa
